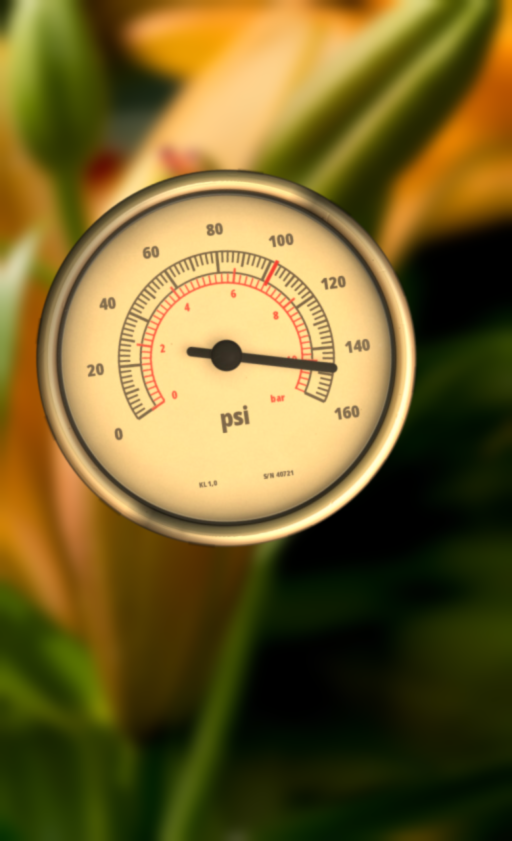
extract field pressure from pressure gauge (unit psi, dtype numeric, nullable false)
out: 148 psi
